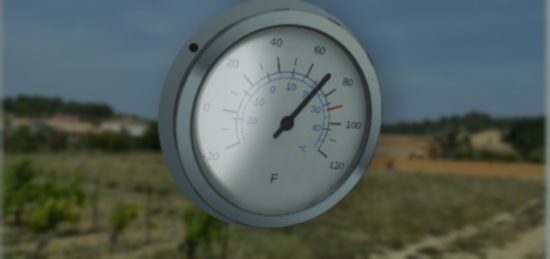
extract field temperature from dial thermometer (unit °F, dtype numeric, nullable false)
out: 70 °F
